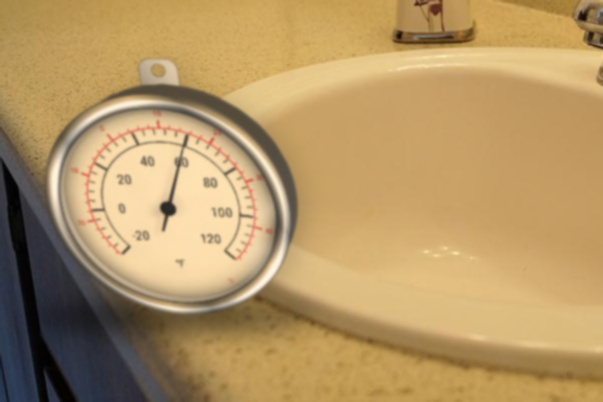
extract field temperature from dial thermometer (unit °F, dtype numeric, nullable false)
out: 60 °F
